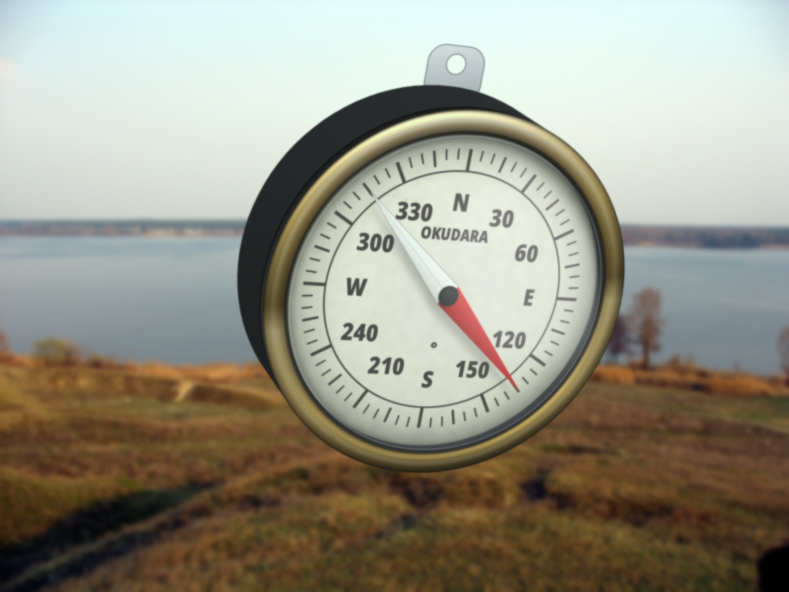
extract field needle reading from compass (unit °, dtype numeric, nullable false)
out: 135 °
